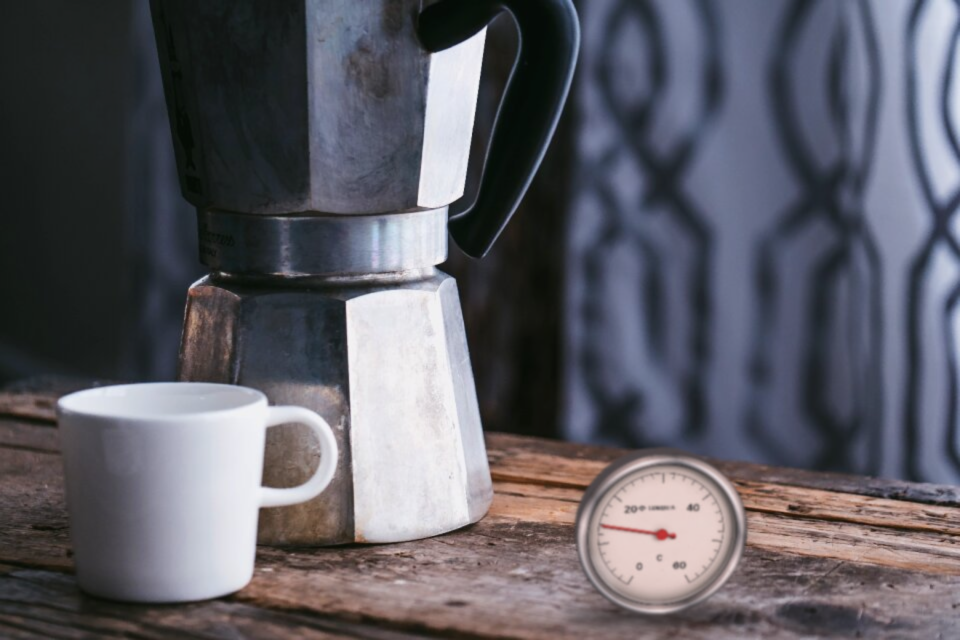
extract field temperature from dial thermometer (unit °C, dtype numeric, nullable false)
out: 14 °C
